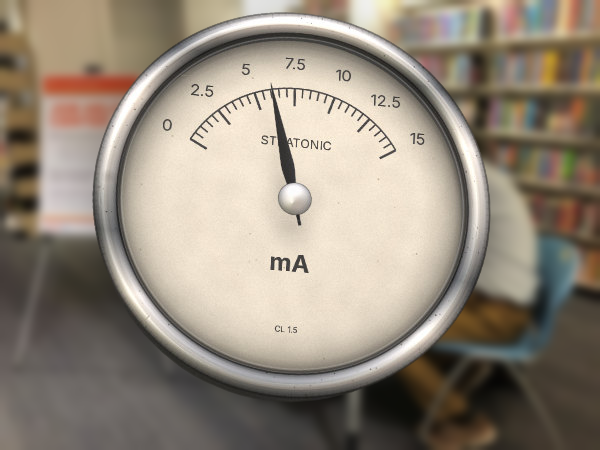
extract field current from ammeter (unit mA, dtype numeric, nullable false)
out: 6 mA
